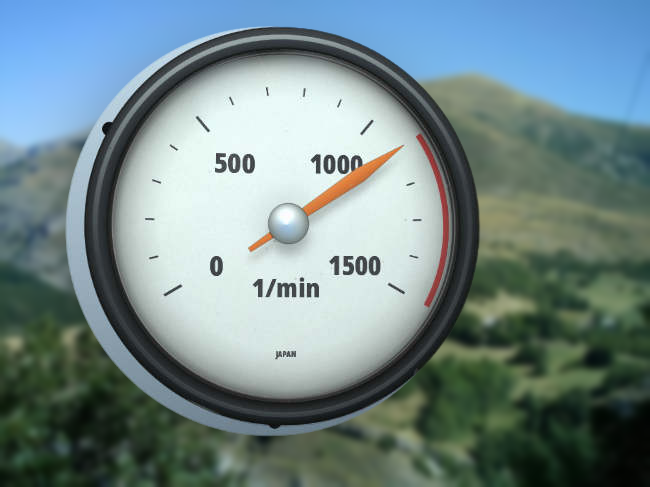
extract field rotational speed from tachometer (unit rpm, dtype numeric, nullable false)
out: 1100 rpm
